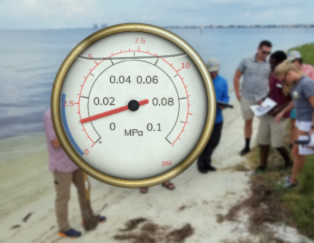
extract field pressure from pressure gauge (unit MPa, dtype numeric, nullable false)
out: 0.01 MPa
